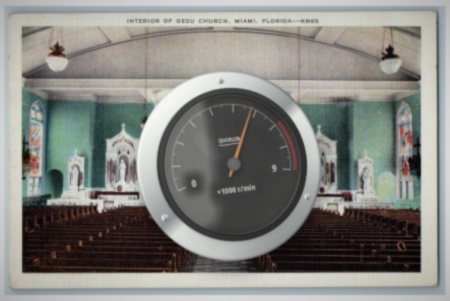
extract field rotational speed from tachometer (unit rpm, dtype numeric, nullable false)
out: 5750 rpm
